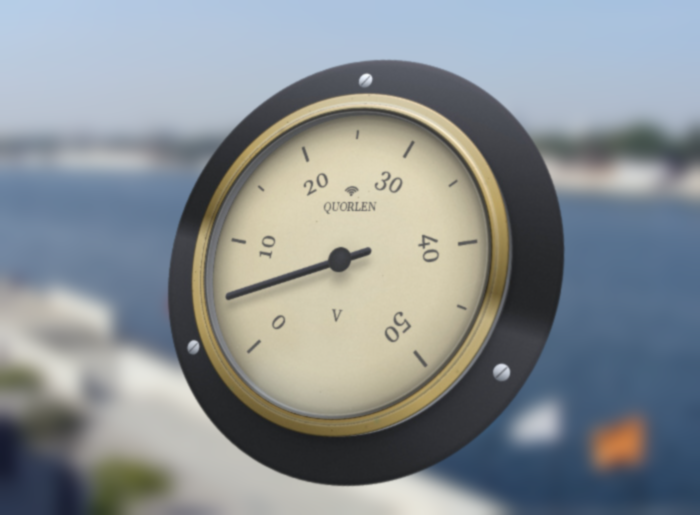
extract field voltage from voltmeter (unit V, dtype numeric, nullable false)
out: 5 V
